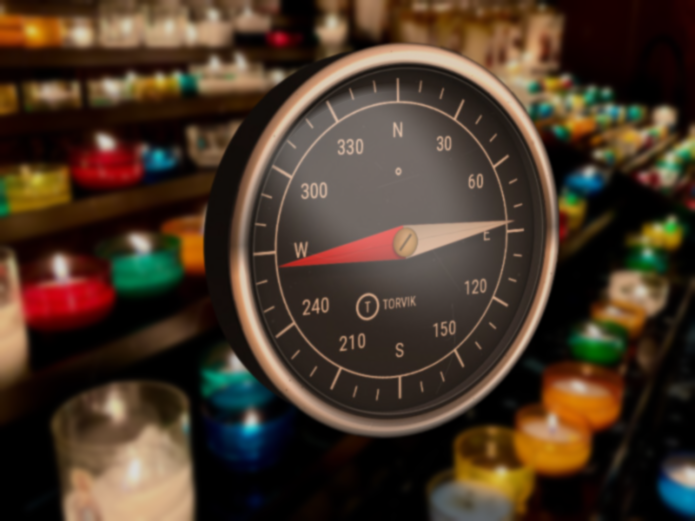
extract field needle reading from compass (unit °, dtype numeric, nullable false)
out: 265 °
